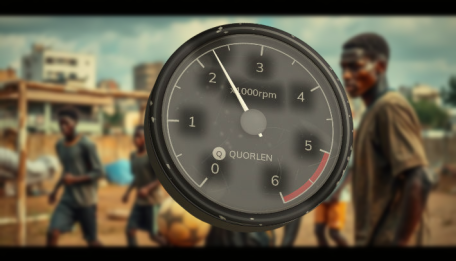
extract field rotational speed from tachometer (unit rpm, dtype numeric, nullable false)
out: 2250 rpm
